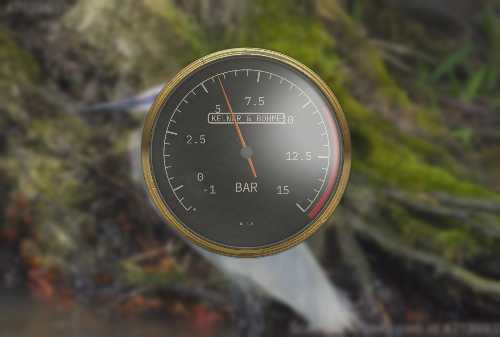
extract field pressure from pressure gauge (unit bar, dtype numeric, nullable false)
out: 5.75 bar
